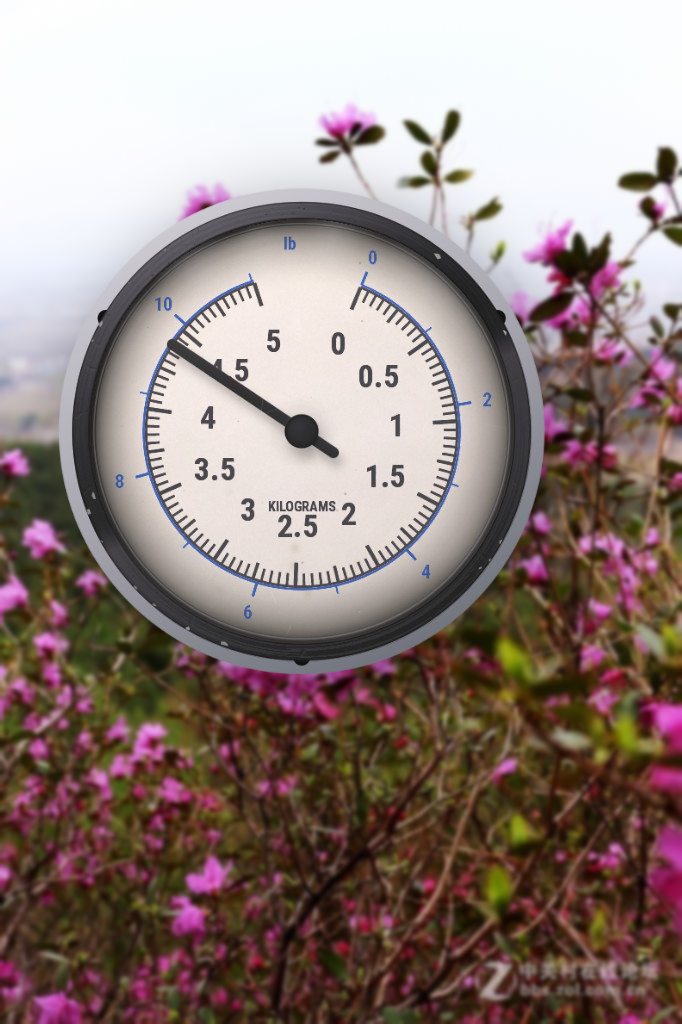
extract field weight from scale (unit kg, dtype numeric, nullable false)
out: 4.4 kg
